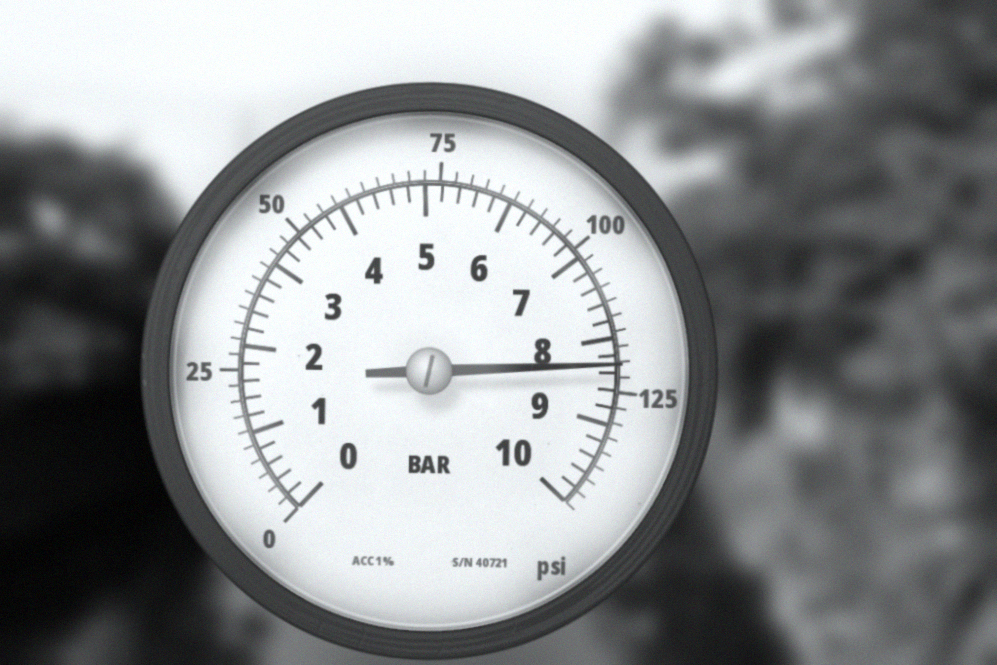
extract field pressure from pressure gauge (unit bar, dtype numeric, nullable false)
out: 8.3 bar
